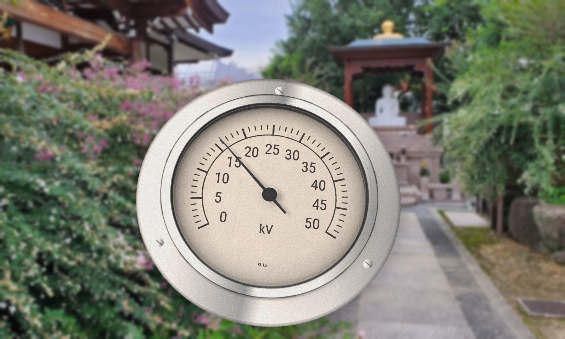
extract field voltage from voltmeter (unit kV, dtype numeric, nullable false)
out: 16 kV
